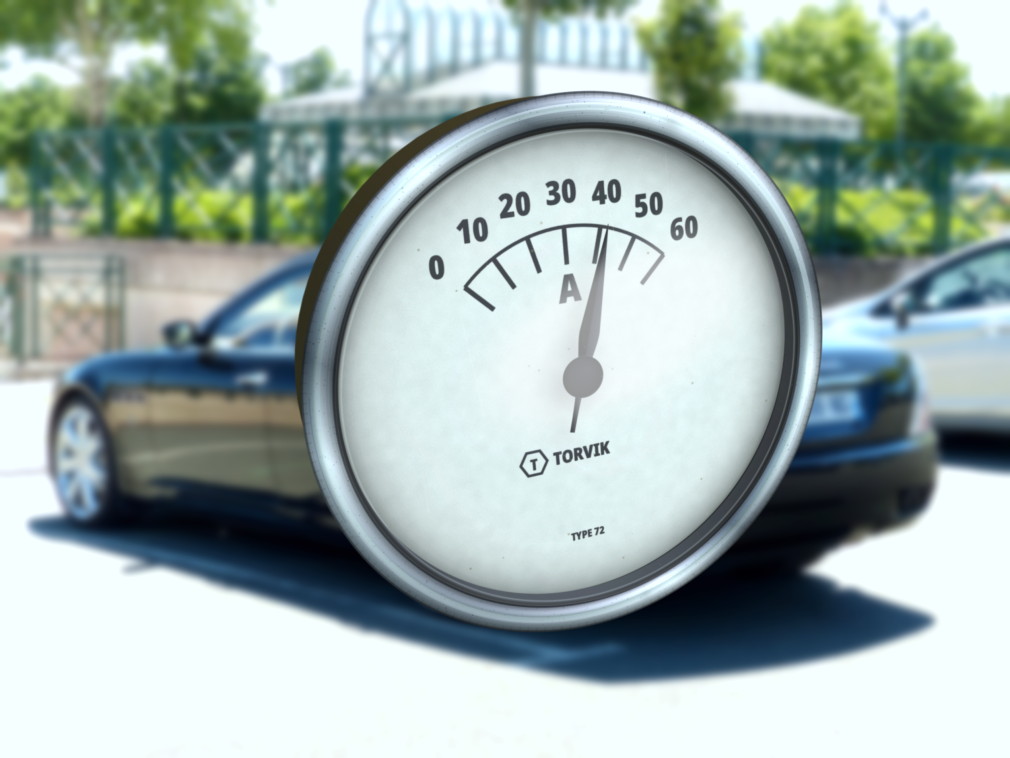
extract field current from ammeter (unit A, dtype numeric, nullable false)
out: 40 A
